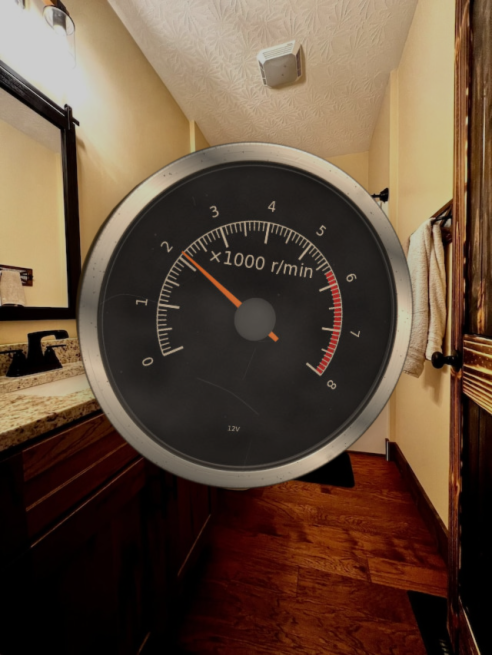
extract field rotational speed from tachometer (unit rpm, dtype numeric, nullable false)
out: 2100 rpm
